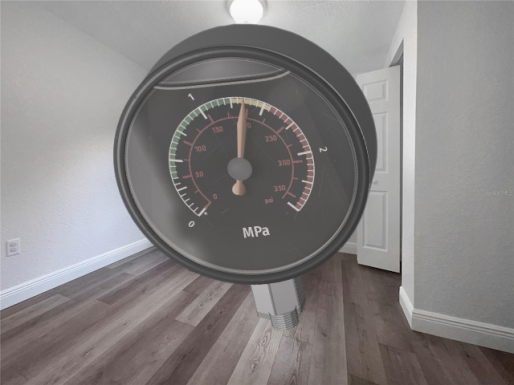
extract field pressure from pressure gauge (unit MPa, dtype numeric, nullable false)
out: 1.35 MPa
